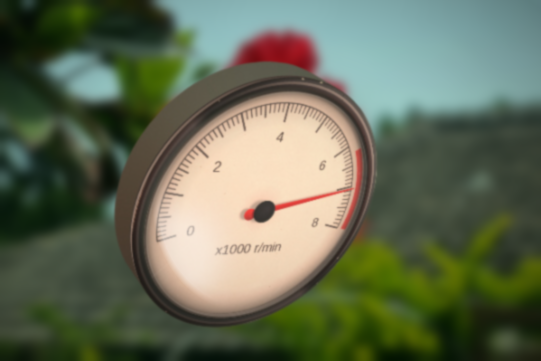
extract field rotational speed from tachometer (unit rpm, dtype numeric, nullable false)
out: 7000 rpm
